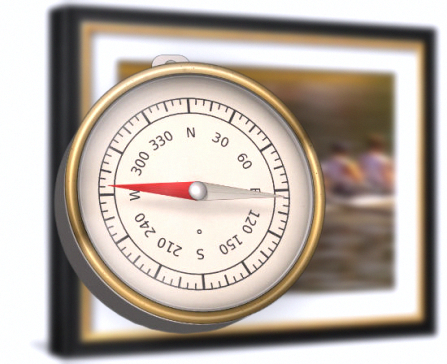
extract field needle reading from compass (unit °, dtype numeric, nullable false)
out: 275 °
